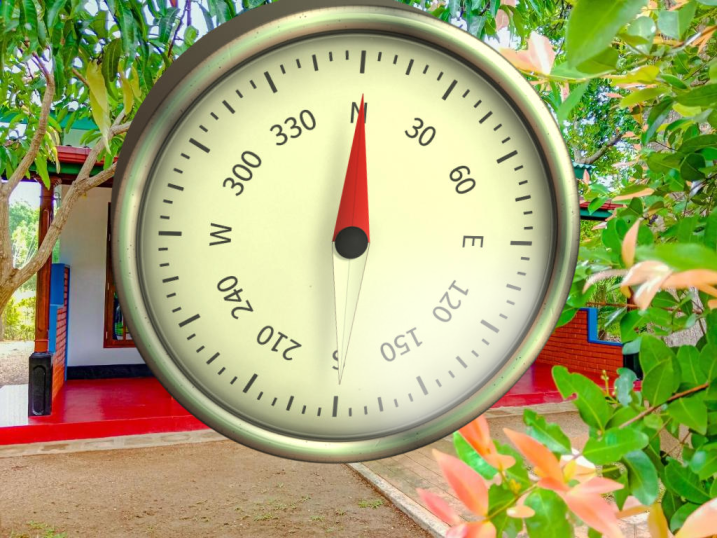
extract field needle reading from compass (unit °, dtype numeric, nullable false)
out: 0 °
